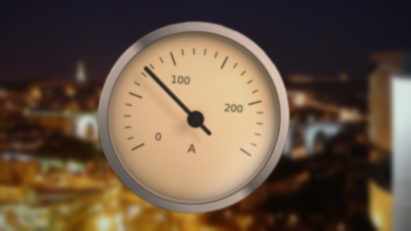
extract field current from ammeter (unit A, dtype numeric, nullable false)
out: 75 A
